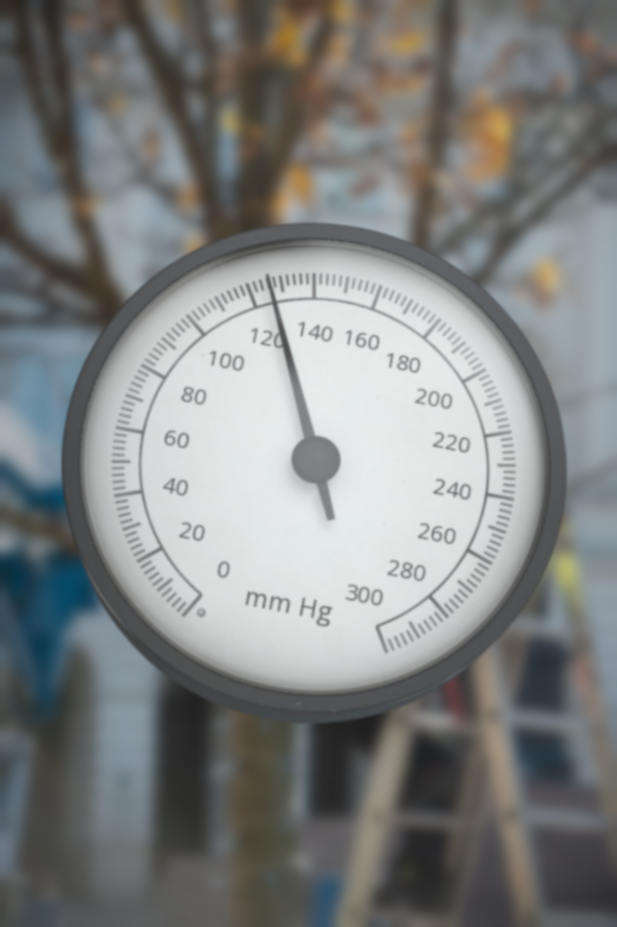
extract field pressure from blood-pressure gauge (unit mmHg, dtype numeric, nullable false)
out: 126 mmHg
